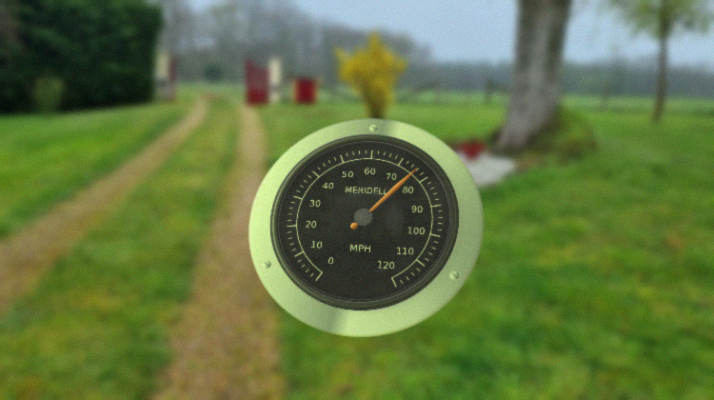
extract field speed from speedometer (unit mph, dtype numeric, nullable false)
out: 76 mph
